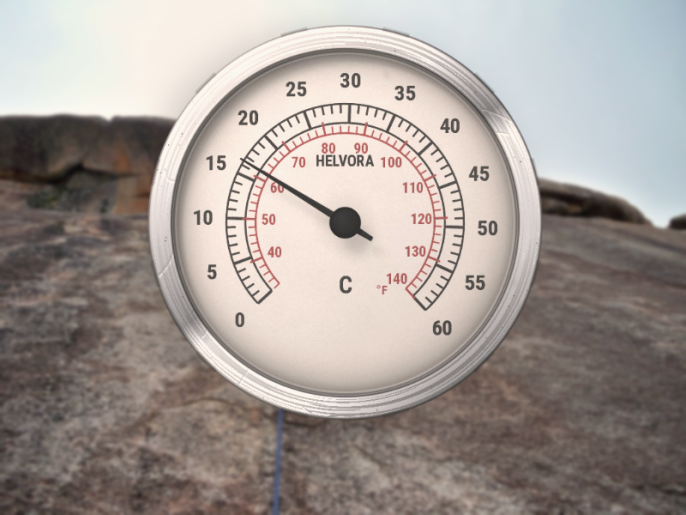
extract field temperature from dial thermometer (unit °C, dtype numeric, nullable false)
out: 16.5 °C
